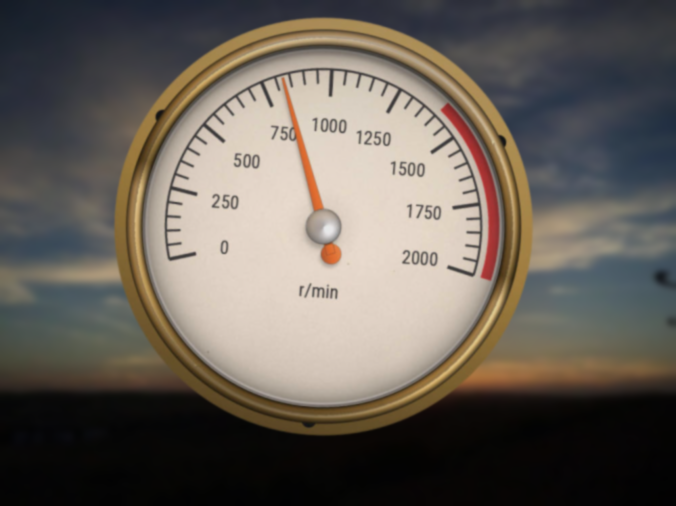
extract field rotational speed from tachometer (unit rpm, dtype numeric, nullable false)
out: 825 rpm
